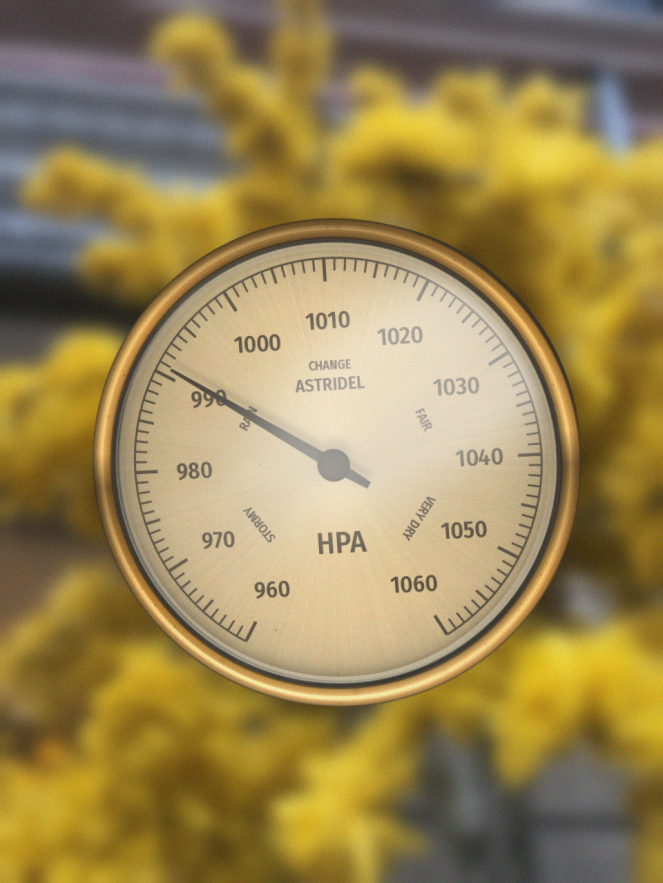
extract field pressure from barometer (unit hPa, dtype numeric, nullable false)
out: 991 hPa
